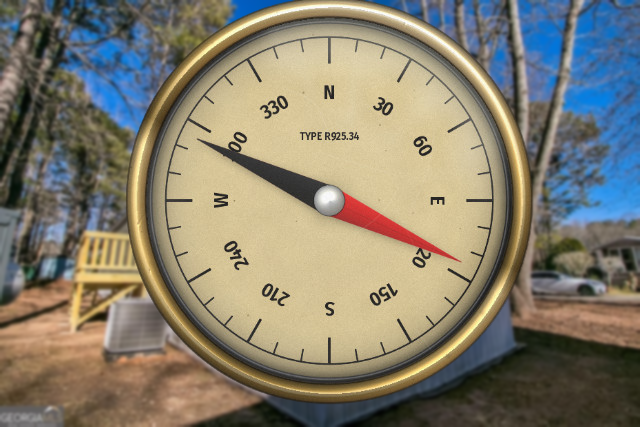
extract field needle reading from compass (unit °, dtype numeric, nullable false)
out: 115 °
